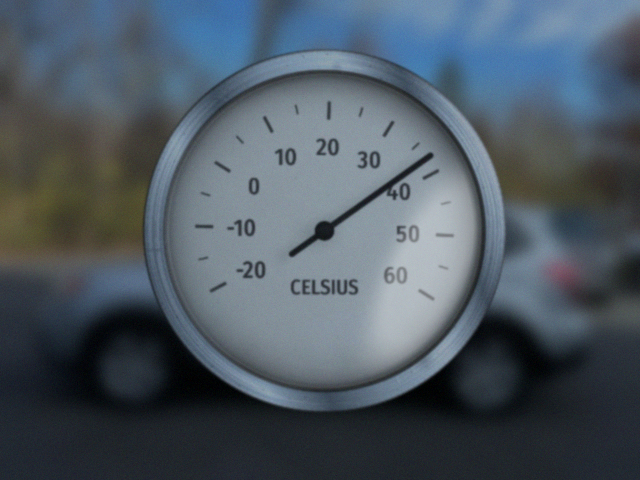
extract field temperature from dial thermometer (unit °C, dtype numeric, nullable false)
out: 37.5 °C
